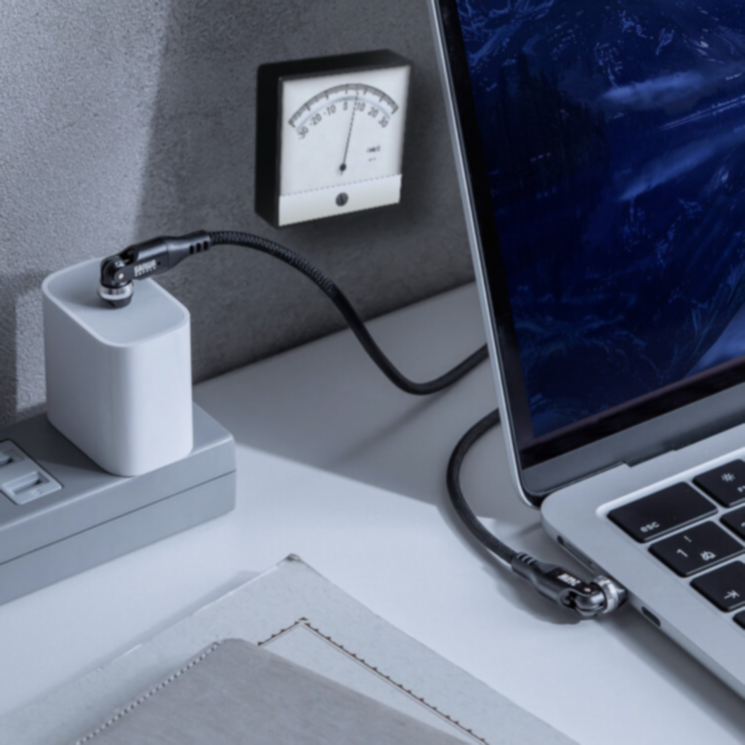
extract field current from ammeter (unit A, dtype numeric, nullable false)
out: 5 A
